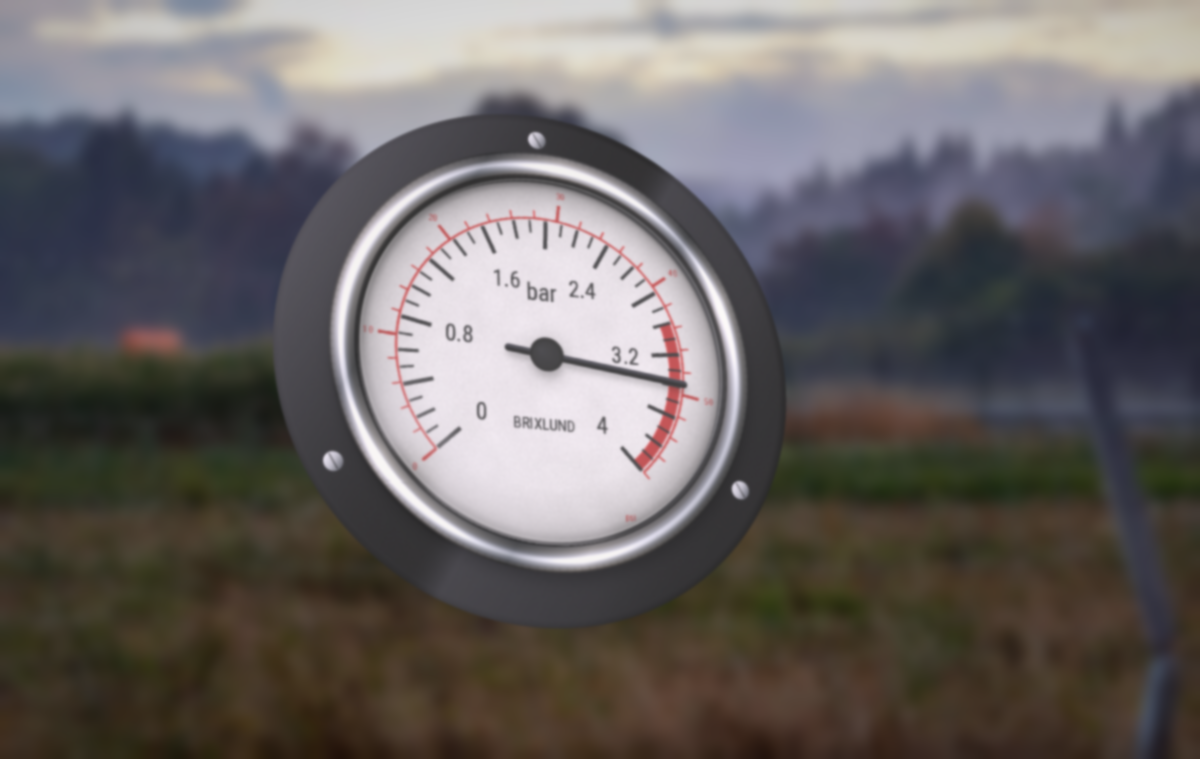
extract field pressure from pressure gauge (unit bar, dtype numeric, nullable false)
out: 3.4 bar
